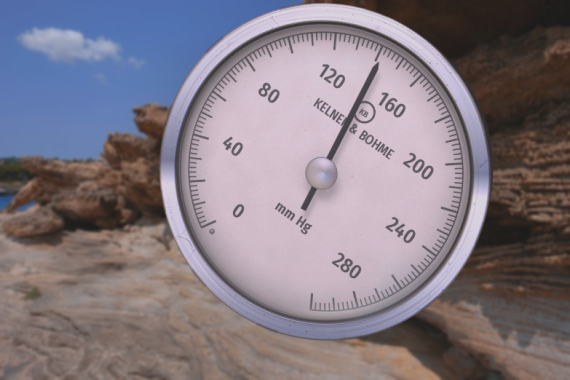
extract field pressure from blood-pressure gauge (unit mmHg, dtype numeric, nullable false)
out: 142 mmHg
